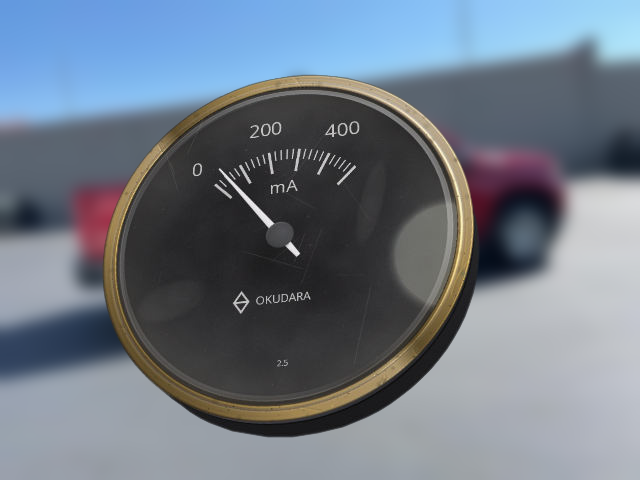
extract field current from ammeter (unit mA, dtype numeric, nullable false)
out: 40 mA
